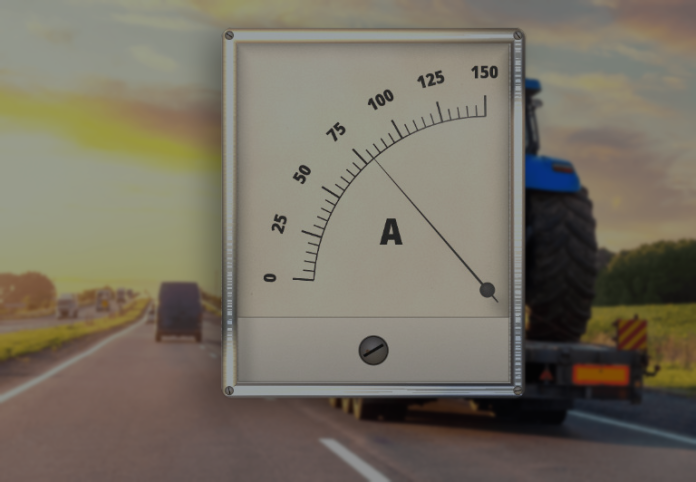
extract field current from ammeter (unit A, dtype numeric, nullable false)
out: 80 A
